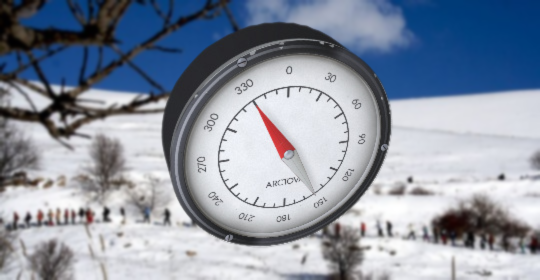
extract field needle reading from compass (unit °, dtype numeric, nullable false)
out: 330 °
